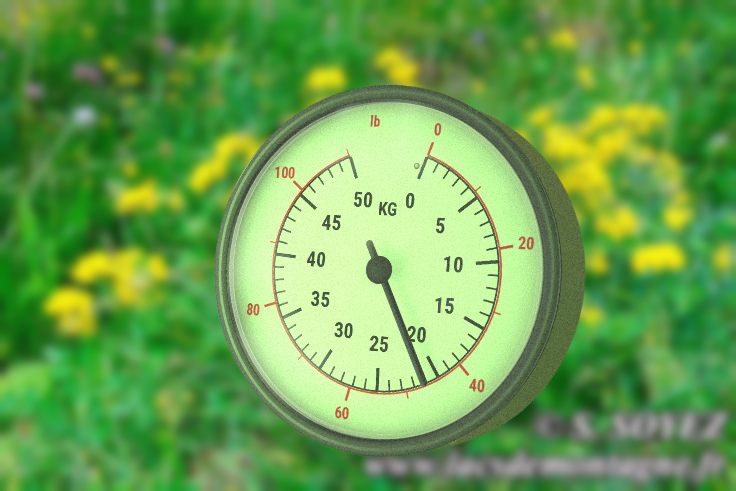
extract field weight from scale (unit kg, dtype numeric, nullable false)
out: 21 kg
